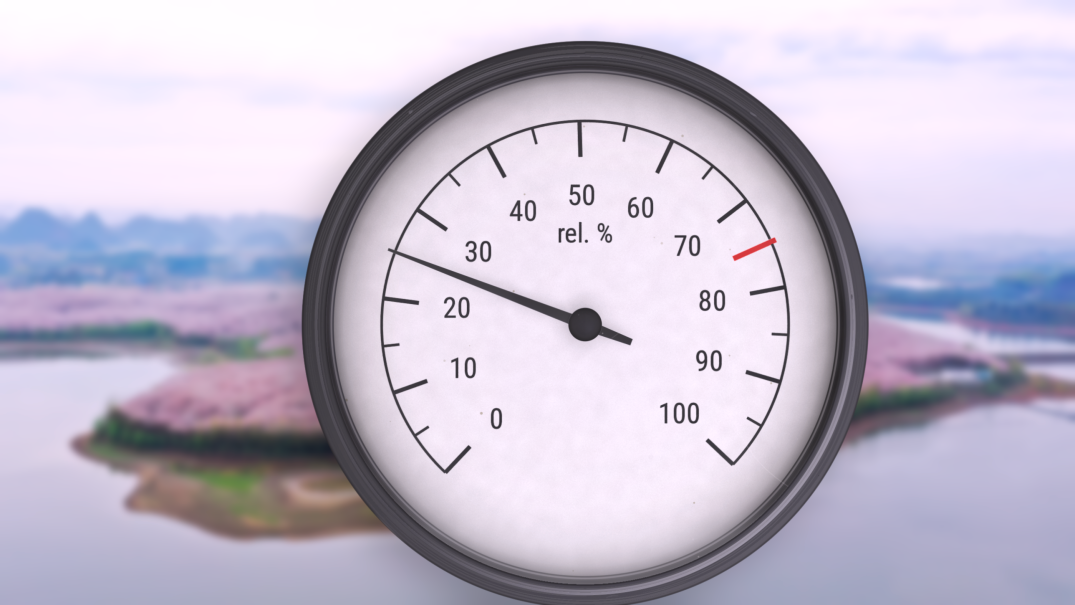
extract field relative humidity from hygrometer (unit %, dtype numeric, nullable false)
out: 25 %
